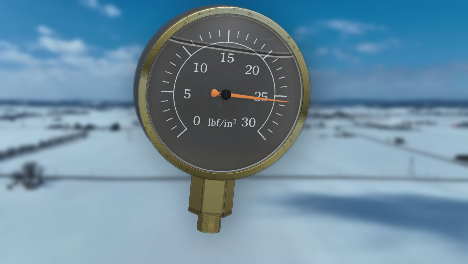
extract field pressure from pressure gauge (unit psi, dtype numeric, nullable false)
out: 25.5 psi
